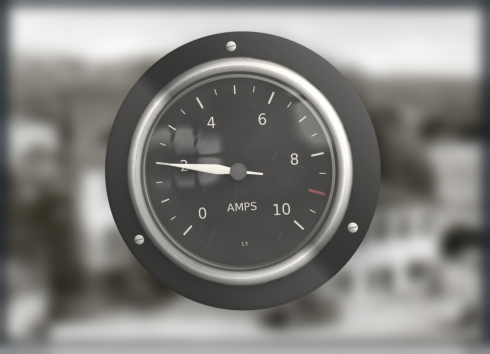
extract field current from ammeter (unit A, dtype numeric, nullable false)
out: 2 A
